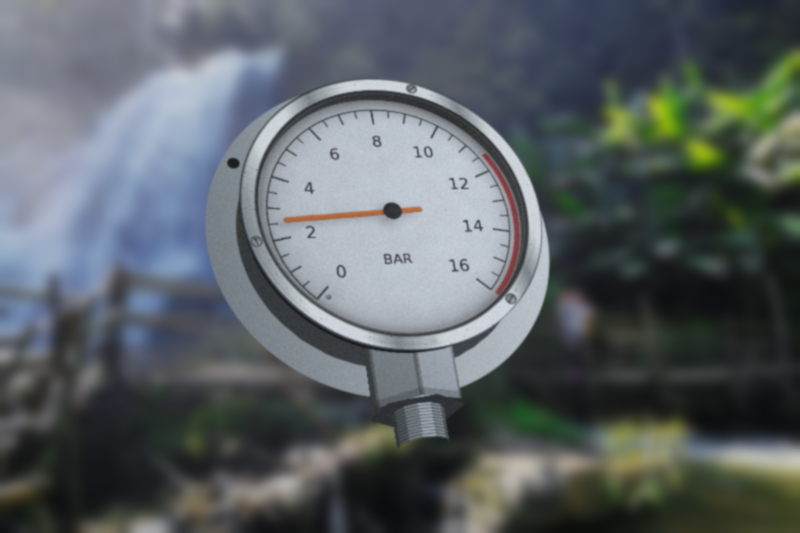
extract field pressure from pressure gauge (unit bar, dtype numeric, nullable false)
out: 2.5 bar
